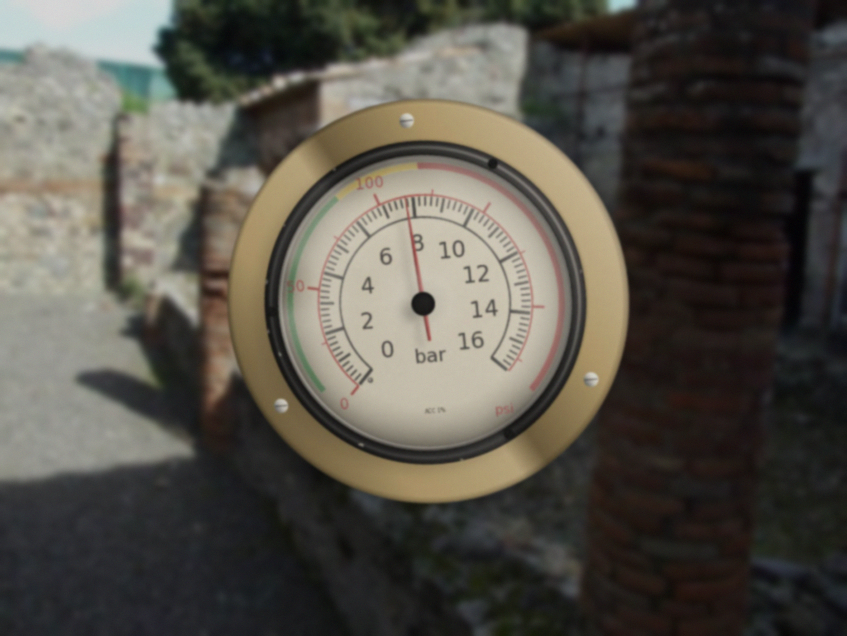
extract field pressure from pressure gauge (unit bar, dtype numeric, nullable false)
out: 7.8 bar
